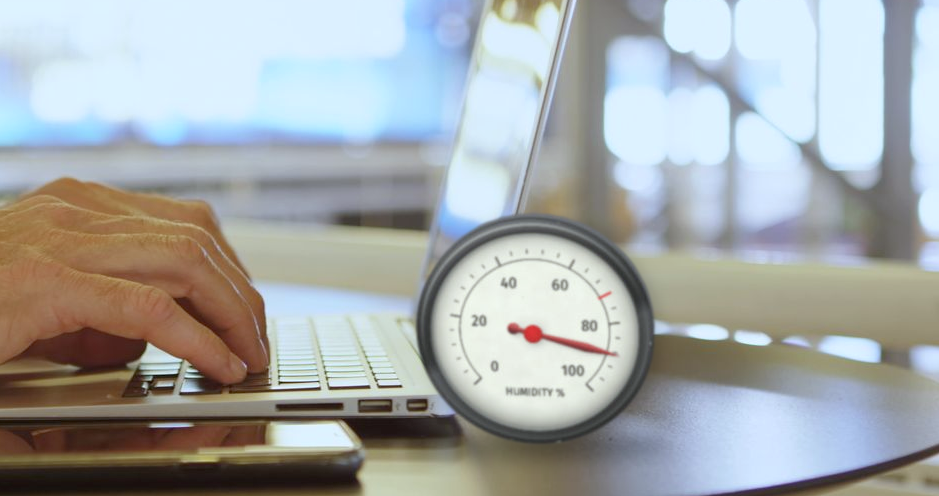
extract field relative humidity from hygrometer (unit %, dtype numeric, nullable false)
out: 88 %
